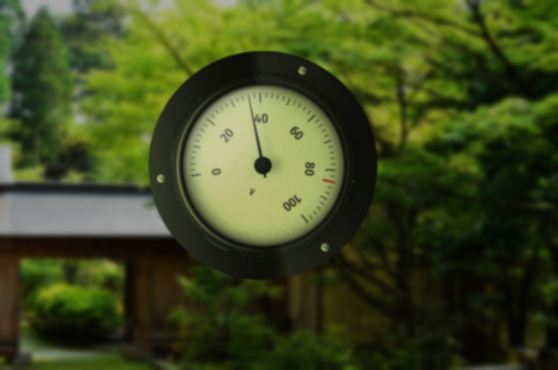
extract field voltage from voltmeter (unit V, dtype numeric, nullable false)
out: 36 V
